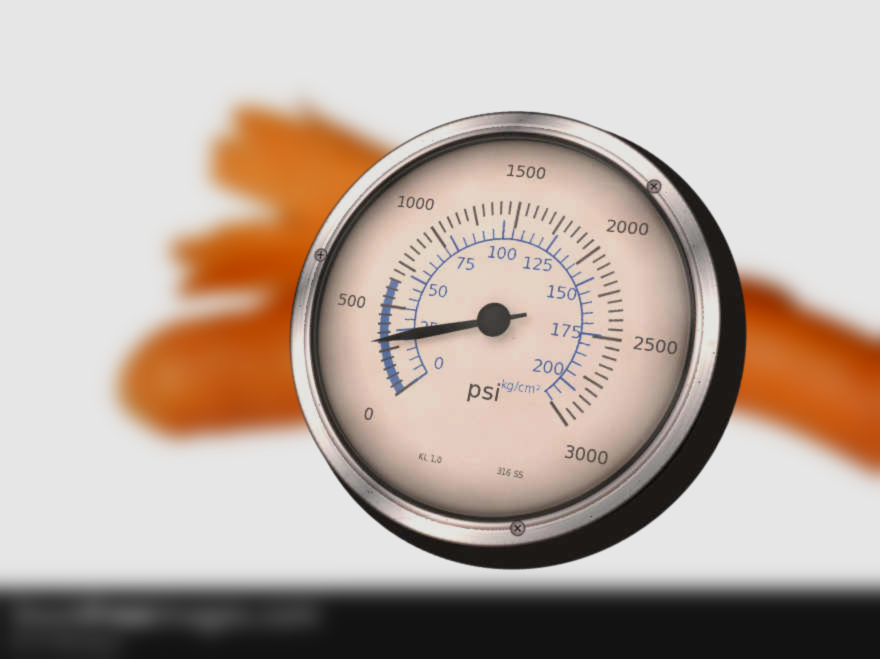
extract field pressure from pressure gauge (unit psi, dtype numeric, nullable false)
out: 300 psi
